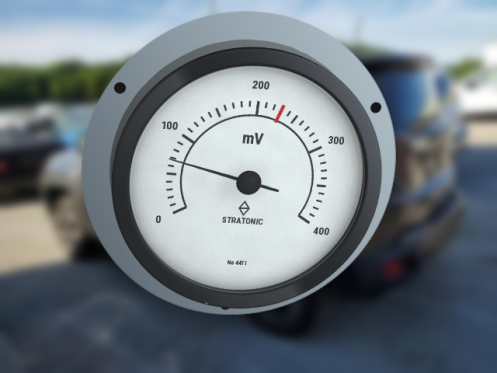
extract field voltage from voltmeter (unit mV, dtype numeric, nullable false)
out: 70 mV
